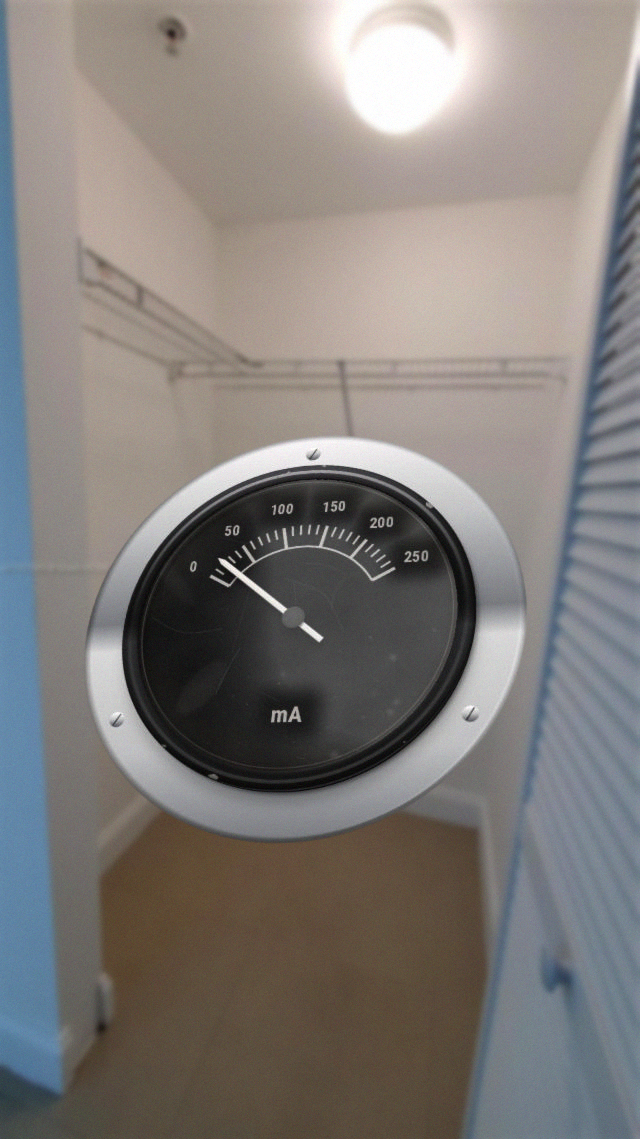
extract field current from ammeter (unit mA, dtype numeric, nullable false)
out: 20 mA
